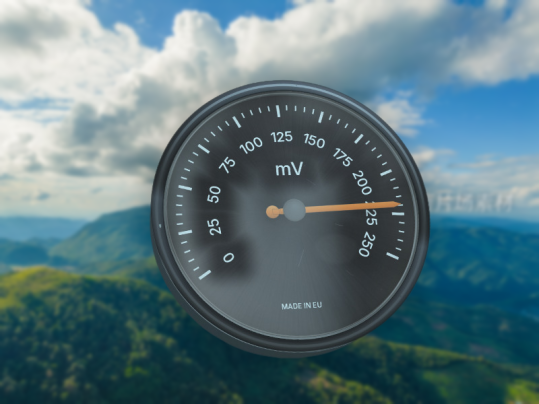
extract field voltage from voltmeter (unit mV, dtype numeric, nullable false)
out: 220 mV
